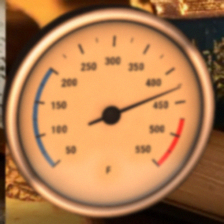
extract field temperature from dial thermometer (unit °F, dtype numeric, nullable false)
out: 425 °F
